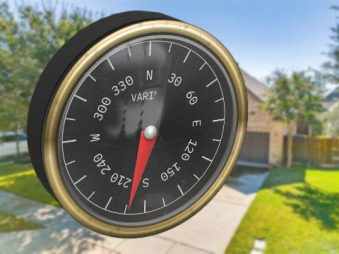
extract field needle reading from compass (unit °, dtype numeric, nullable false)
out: 195 °
